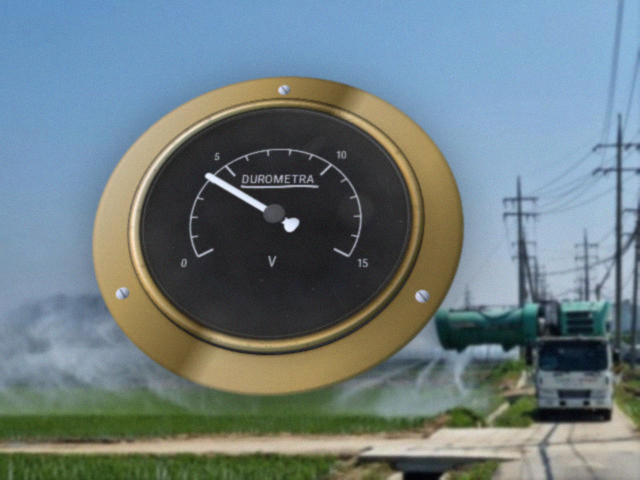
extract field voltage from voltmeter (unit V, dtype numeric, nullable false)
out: 4 V
